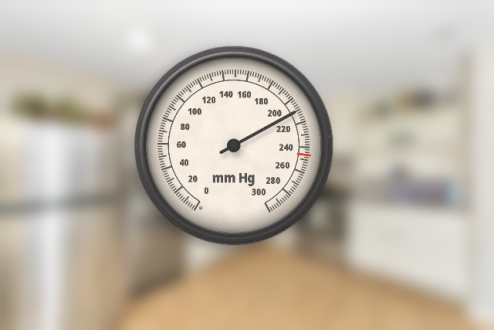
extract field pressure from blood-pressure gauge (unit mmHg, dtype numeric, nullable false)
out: 210 mmHg
